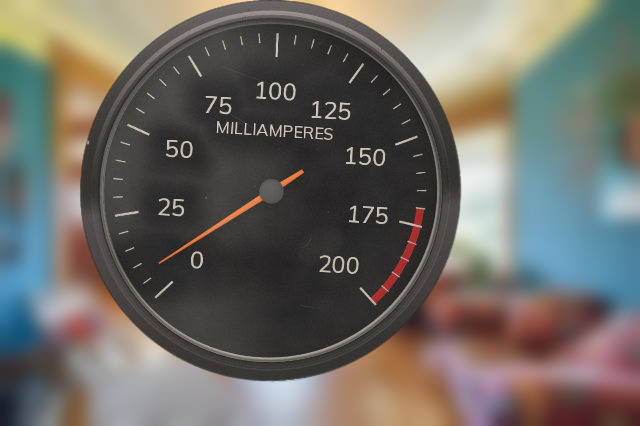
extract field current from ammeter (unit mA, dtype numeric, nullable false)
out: 7.5 mA
